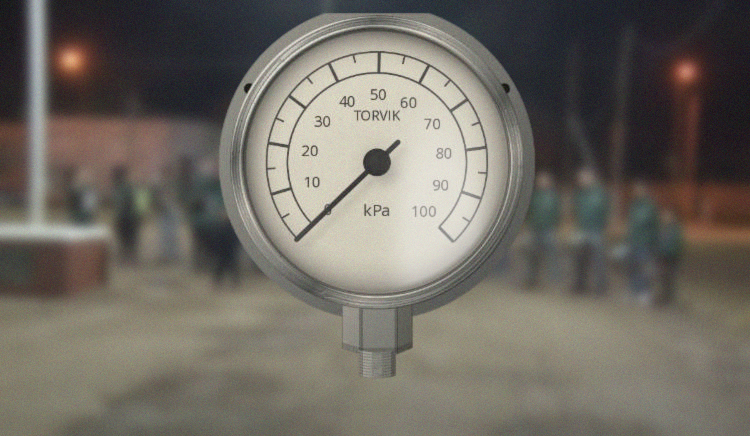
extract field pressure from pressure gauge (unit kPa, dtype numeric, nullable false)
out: 0 kPa
